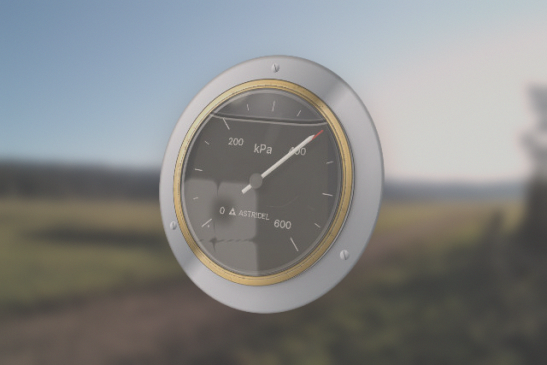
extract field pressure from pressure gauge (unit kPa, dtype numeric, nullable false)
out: 400 kPa
